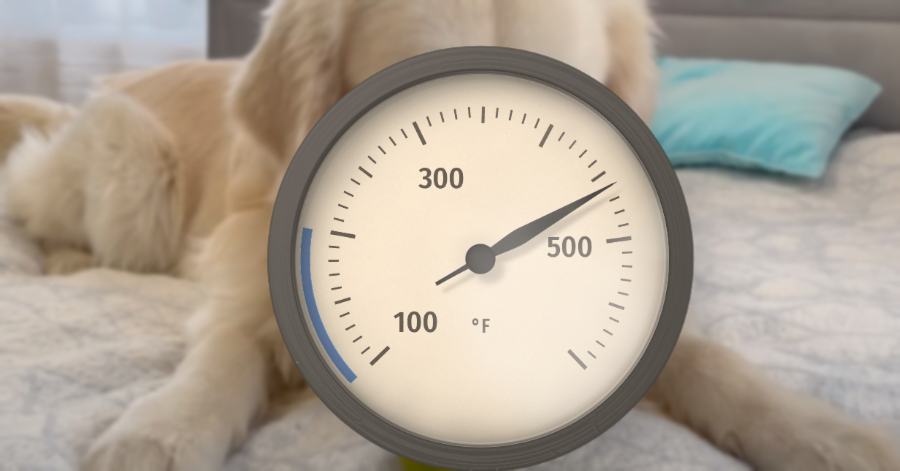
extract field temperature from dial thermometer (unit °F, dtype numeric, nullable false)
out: 460 °F
